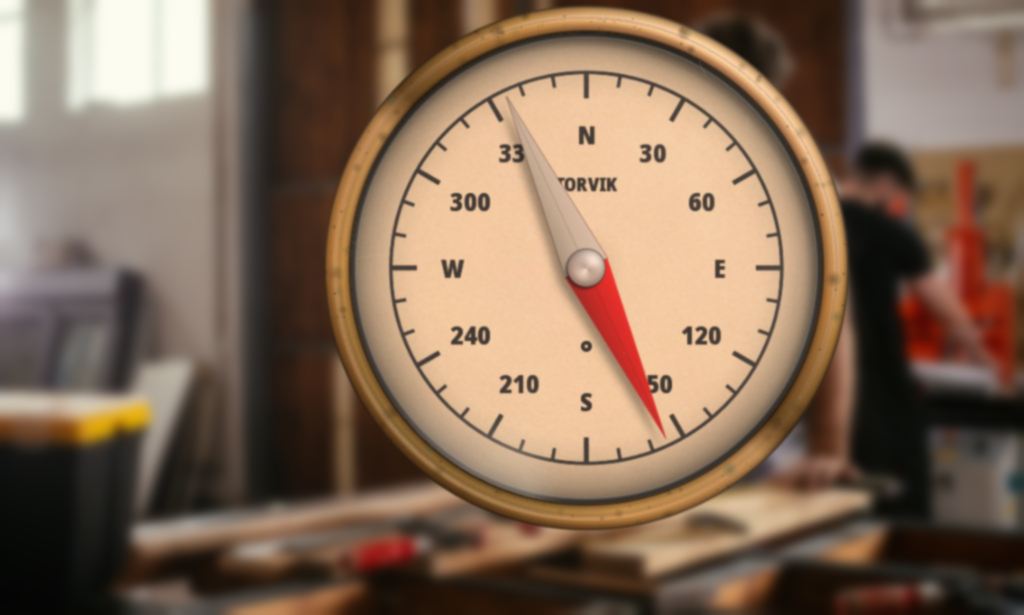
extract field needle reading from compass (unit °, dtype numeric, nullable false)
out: 155 °
